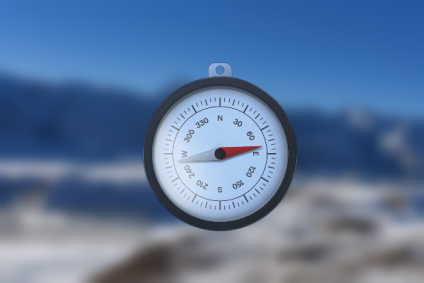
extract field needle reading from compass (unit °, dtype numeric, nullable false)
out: 80 °
